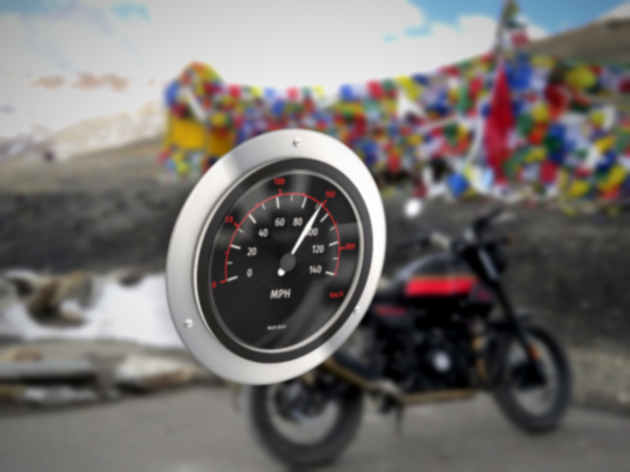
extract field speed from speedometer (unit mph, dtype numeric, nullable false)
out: 90 mph
